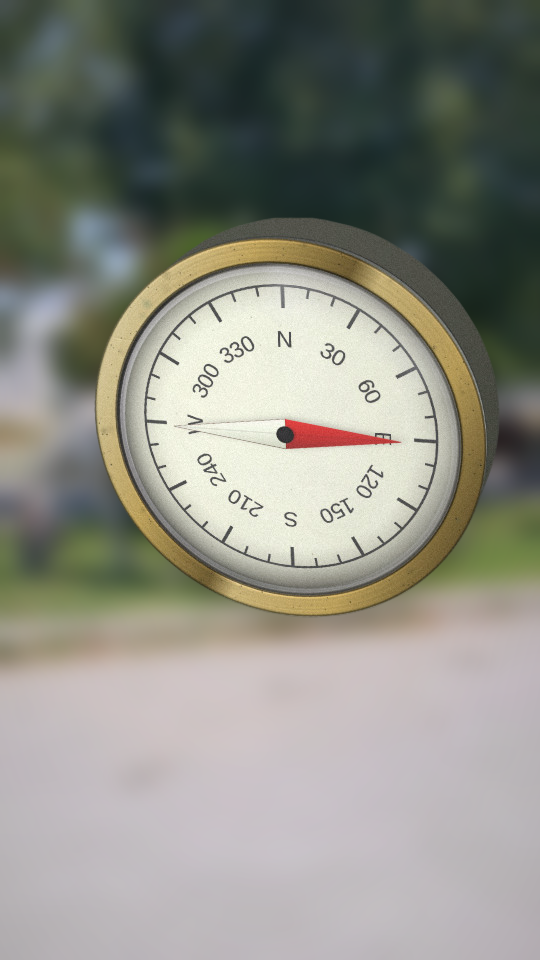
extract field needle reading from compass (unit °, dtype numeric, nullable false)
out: 90 °
